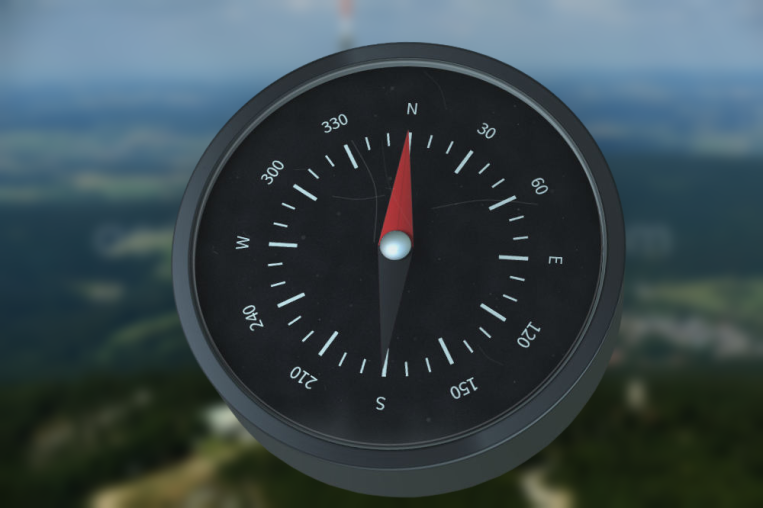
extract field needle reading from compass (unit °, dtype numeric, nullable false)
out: 0 °
